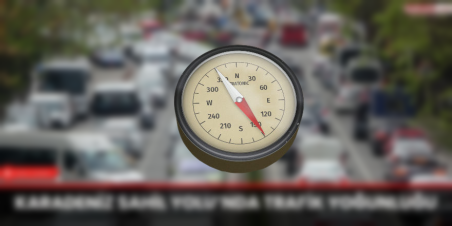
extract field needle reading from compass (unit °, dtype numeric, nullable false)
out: 150 °
